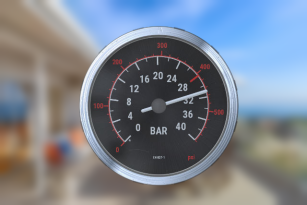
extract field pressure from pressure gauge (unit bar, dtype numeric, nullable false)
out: 31 bar
